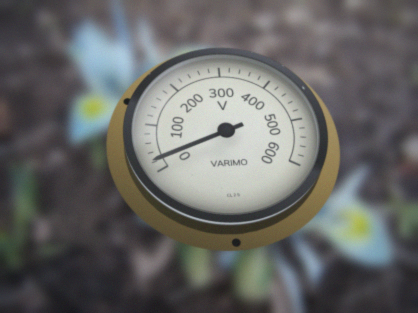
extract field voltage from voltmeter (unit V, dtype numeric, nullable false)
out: 20 V
